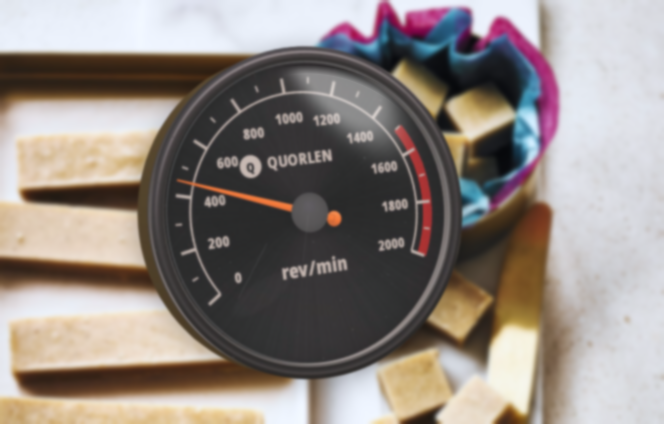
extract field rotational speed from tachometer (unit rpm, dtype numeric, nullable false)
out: 450 rpm
